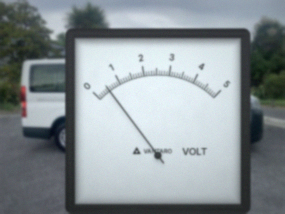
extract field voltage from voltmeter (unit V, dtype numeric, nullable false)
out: 0.5 V
